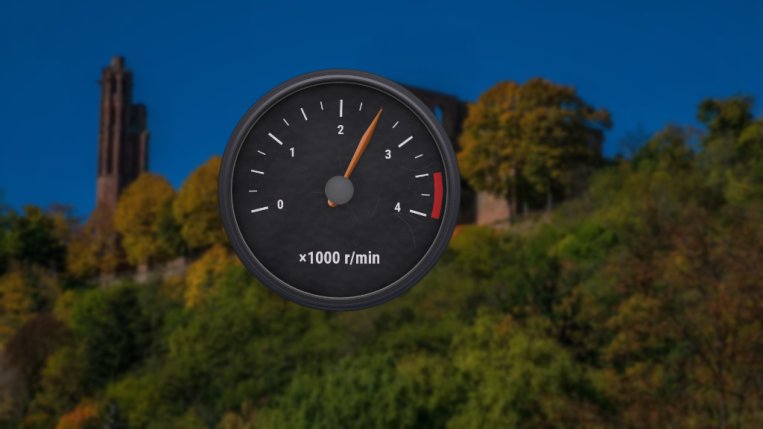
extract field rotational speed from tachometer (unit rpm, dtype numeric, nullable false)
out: 2500 rpm
